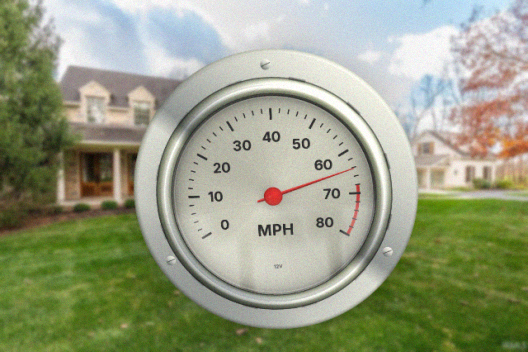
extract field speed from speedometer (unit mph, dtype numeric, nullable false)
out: 64 mph
